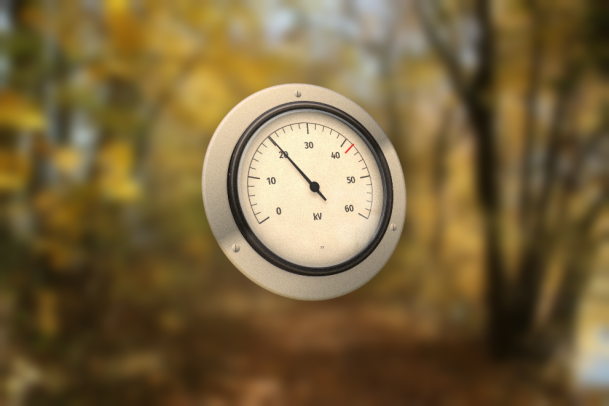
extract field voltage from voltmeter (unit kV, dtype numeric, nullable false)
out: 20 kV
